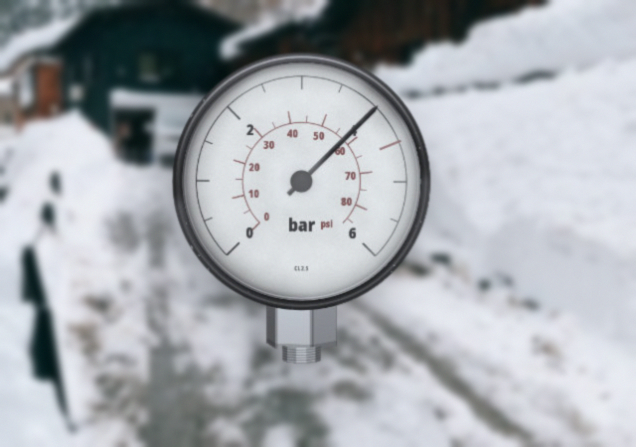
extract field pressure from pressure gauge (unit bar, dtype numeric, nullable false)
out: 4 bar
